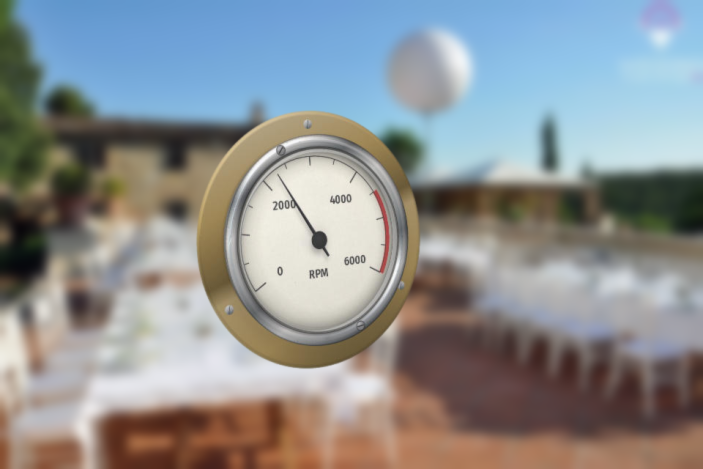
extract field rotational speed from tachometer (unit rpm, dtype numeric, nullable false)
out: 2250 rpm
